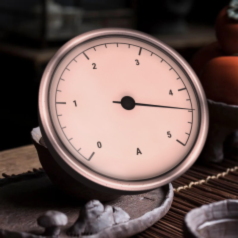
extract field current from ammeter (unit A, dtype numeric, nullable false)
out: 4.4 A
